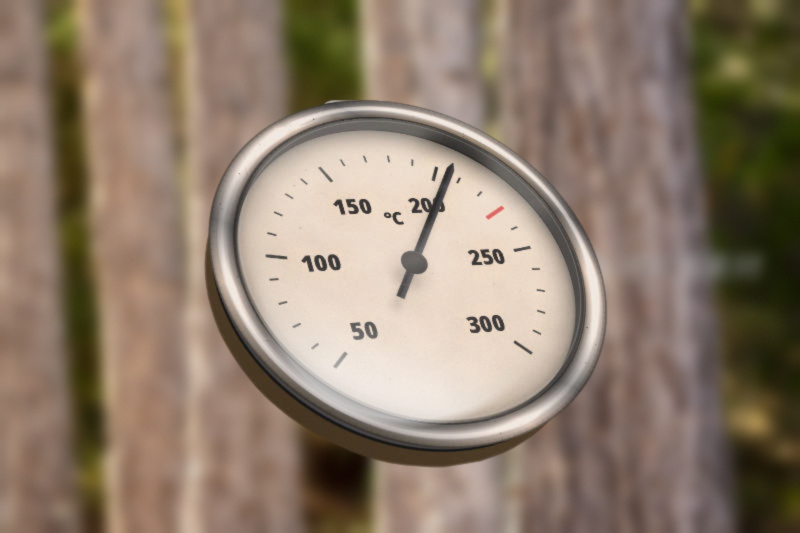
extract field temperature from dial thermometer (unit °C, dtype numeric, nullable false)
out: 205 °C
